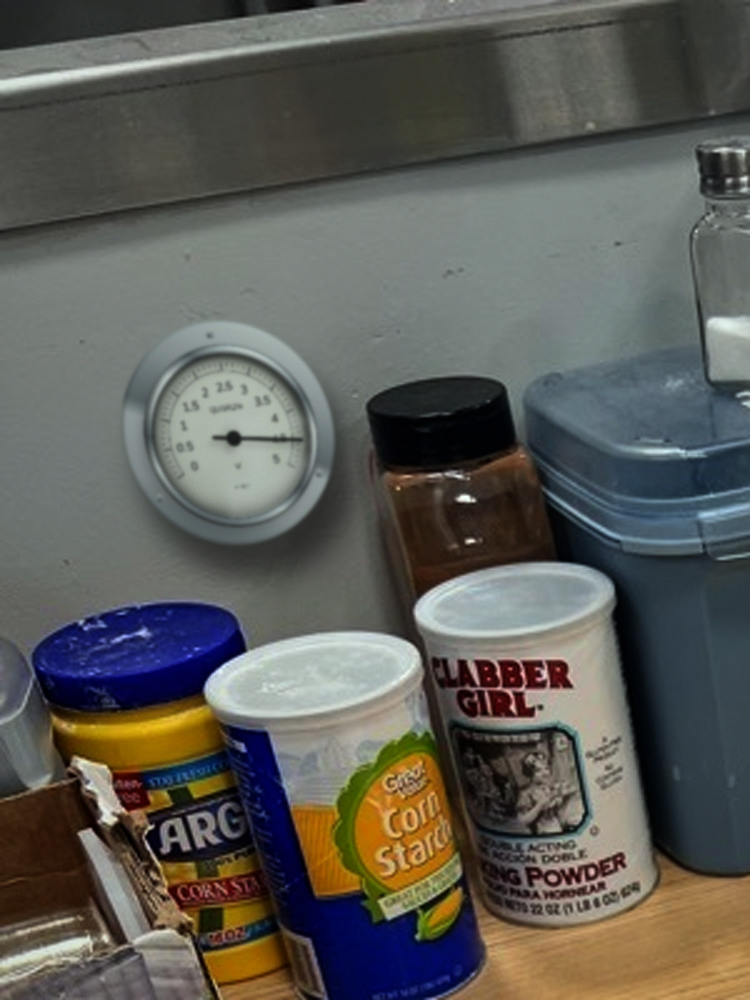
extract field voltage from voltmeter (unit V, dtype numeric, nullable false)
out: 4.5 V
